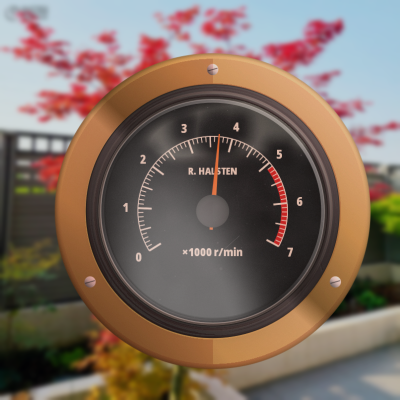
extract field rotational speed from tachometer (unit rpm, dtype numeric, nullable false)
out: 3700 rpm
